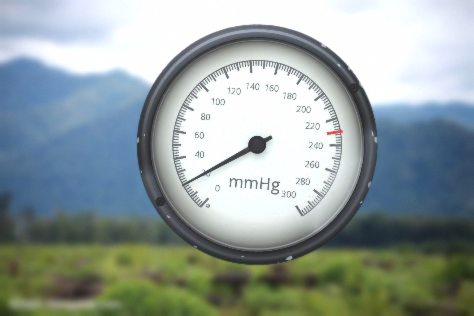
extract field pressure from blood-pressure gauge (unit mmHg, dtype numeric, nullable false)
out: 20 mmHg
